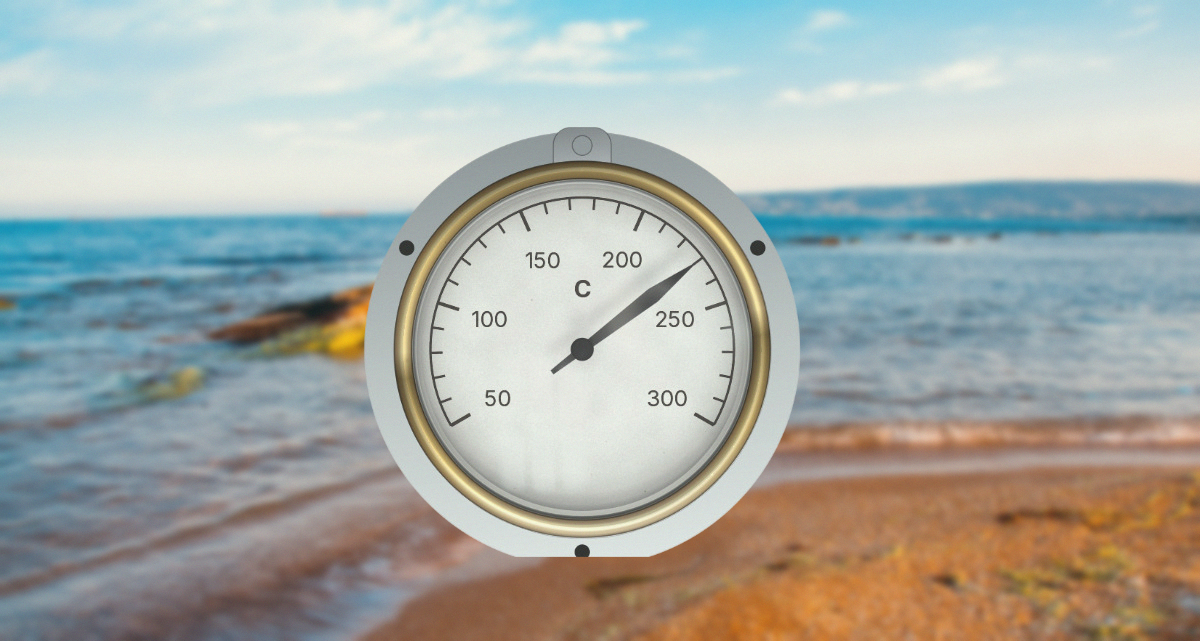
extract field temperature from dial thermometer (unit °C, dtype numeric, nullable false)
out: 230 °C
